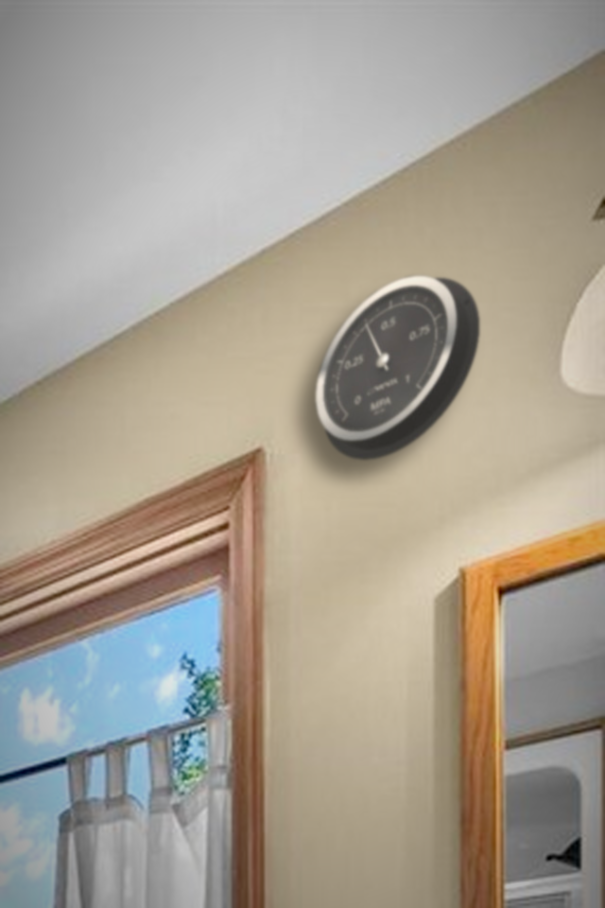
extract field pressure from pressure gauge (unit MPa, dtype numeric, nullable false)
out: 0.4 MPa
